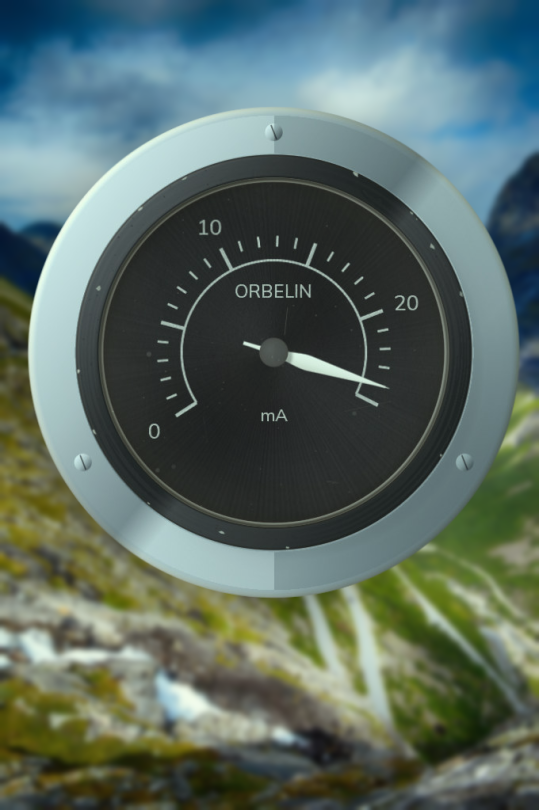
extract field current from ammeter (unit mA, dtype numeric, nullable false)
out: 24 mA
